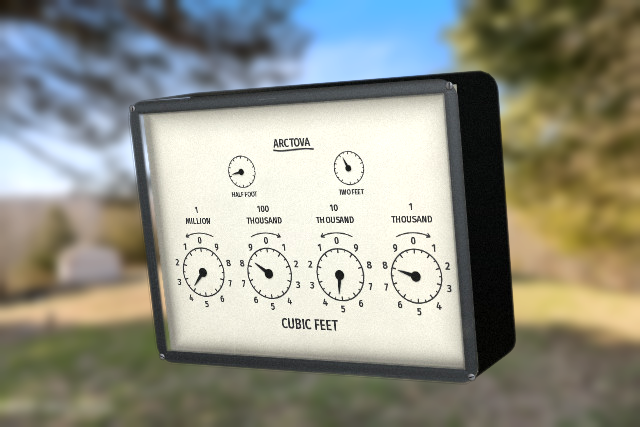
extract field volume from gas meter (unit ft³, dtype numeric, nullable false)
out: 384800 ft³
